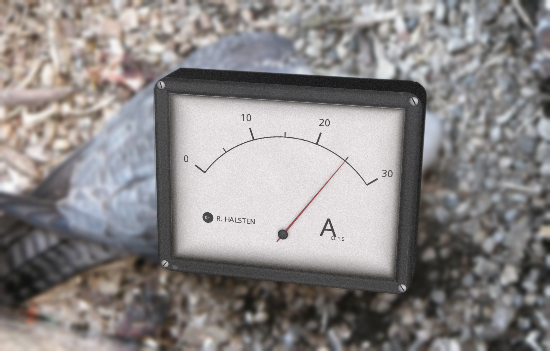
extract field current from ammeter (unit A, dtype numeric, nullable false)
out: 25 A
